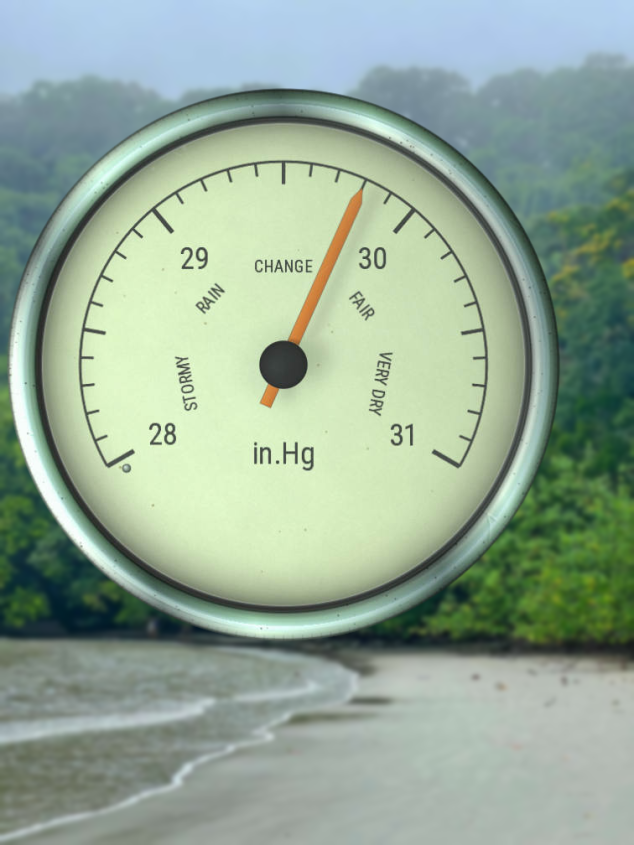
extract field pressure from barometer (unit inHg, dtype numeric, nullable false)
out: 29.8 inHg
